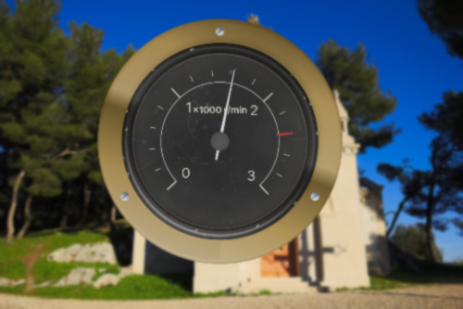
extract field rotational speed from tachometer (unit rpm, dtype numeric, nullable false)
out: 1600 rpm
